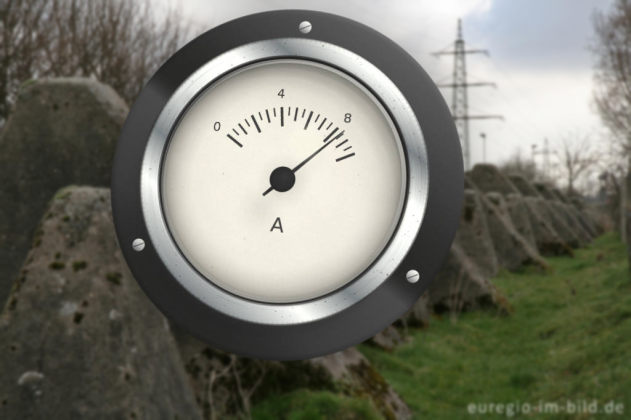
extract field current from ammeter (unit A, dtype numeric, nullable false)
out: 8.5 A
